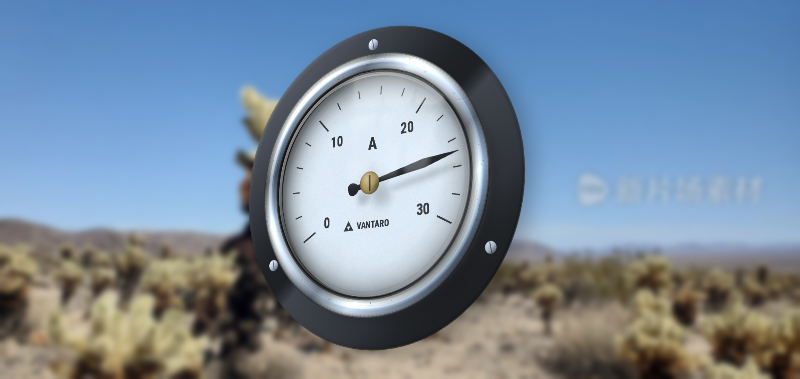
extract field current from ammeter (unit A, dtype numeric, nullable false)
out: 25 A
